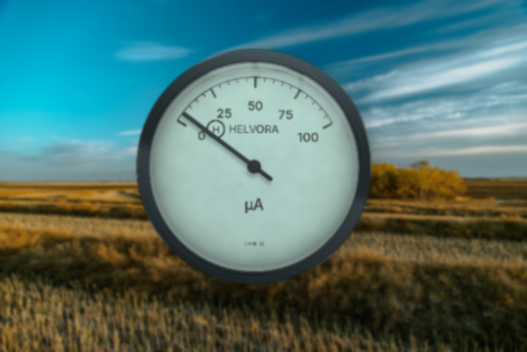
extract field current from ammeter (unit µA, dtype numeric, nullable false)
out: 5 µA
